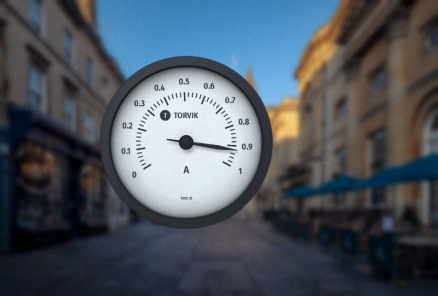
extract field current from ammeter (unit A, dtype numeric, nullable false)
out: 0.92 A
